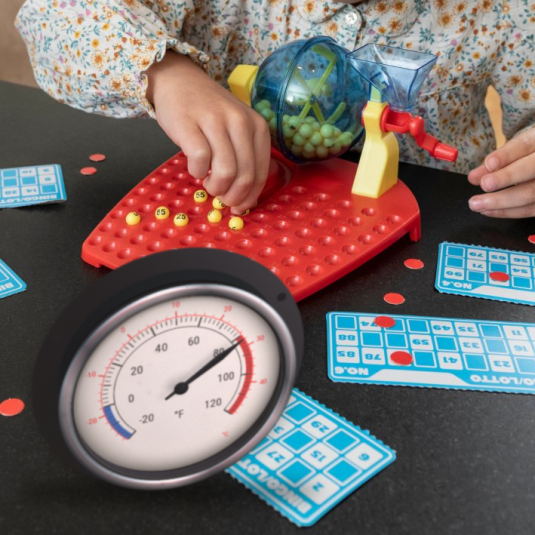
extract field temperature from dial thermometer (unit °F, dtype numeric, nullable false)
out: 80 °F
